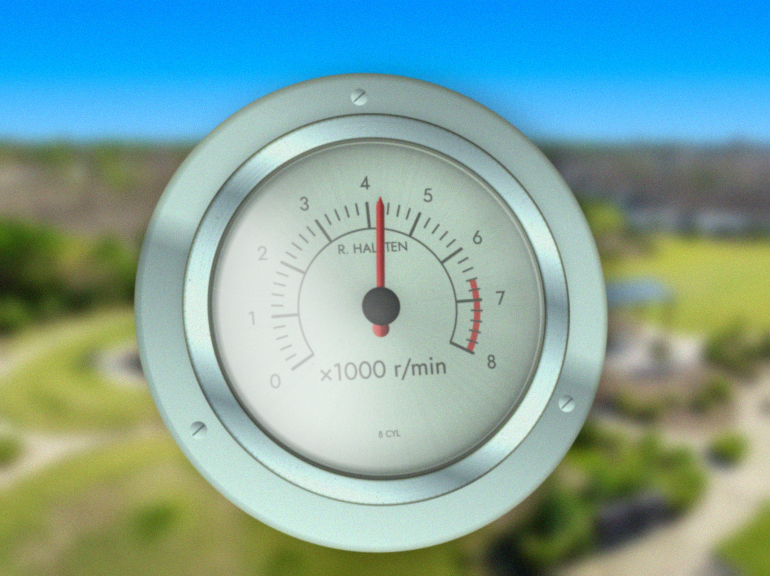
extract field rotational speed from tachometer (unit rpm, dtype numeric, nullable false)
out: 4200 rpm
